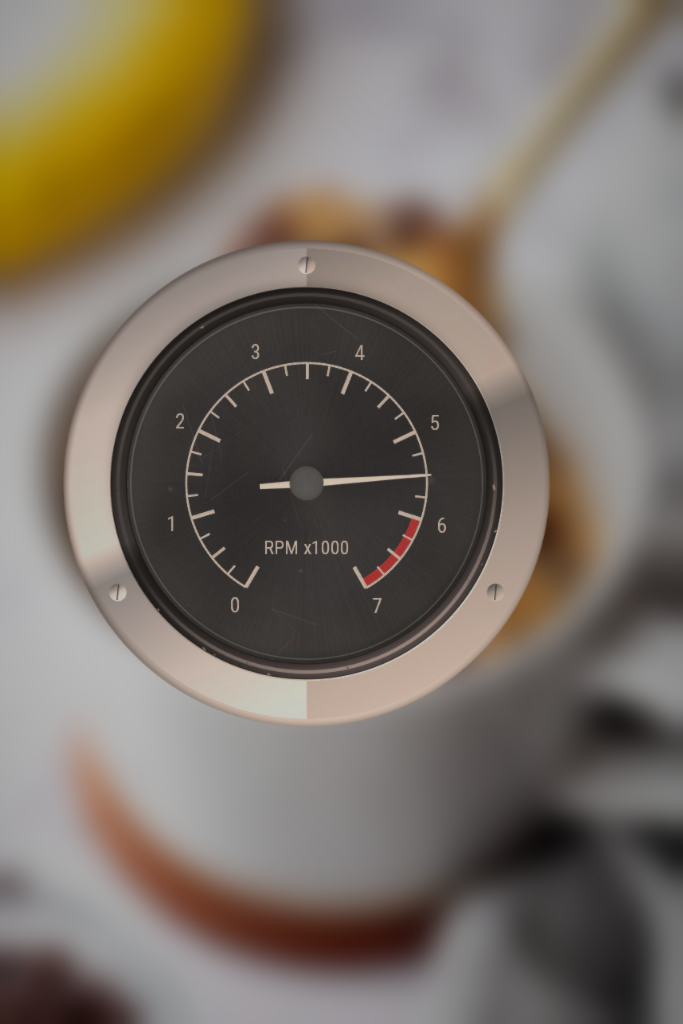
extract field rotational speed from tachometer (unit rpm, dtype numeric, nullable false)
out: 5500 rpm
